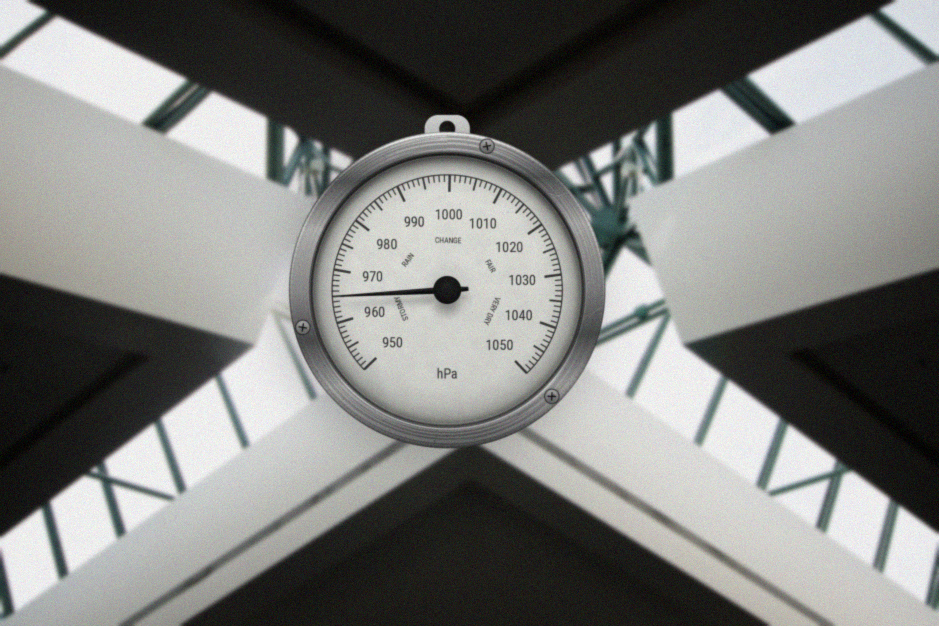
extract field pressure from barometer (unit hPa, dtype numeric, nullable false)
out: 965 hPa
